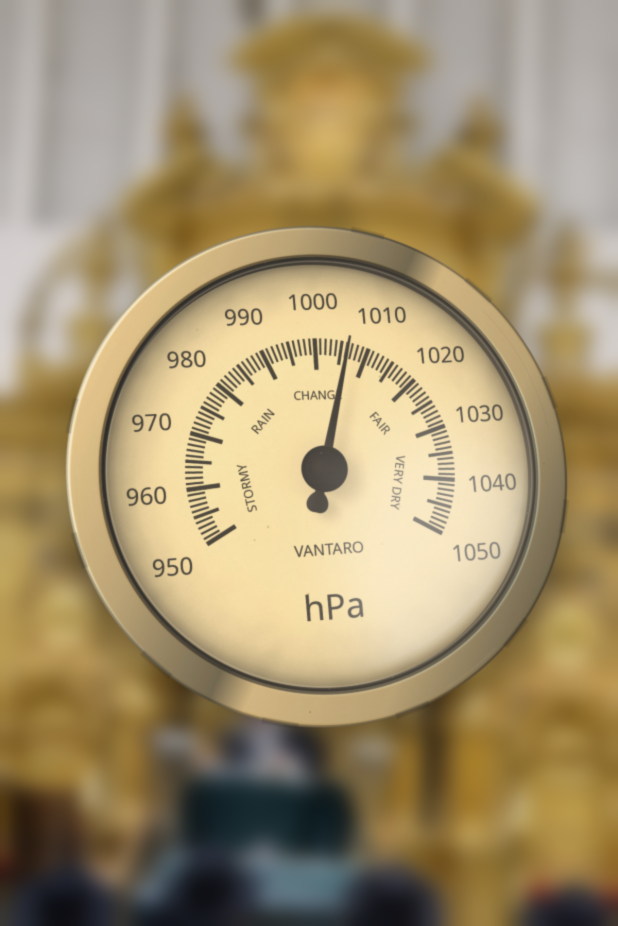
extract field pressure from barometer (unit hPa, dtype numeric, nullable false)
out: 1006 hPa
